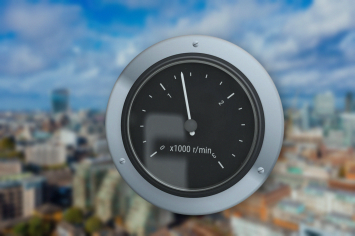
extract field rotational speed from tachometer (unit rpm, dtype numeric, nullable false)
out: 1300 rpm
